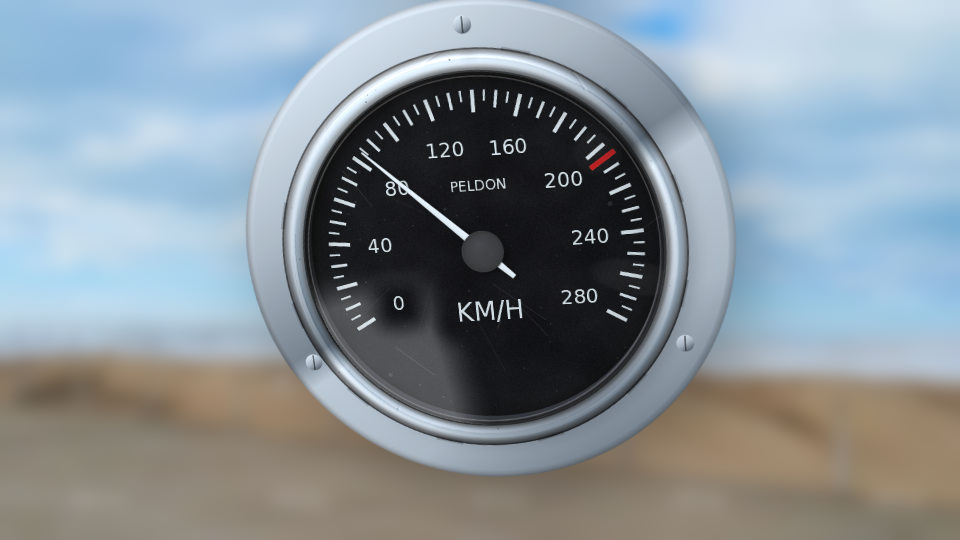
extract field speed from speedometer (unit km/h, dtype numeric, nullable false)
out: 85 km/h
